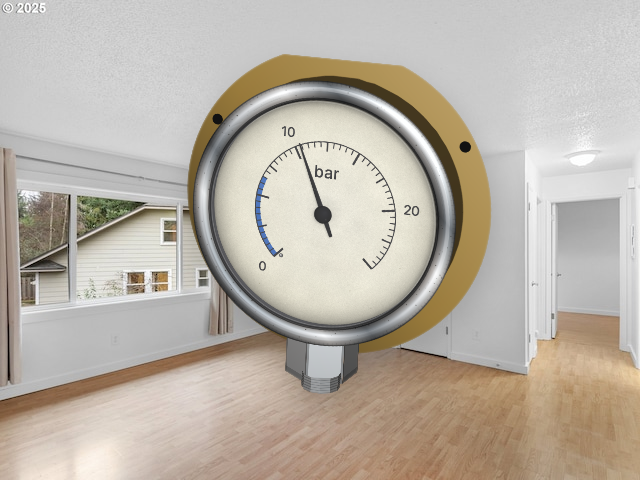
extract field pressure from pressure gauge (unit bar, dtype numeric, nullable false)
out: 10.5 bar
